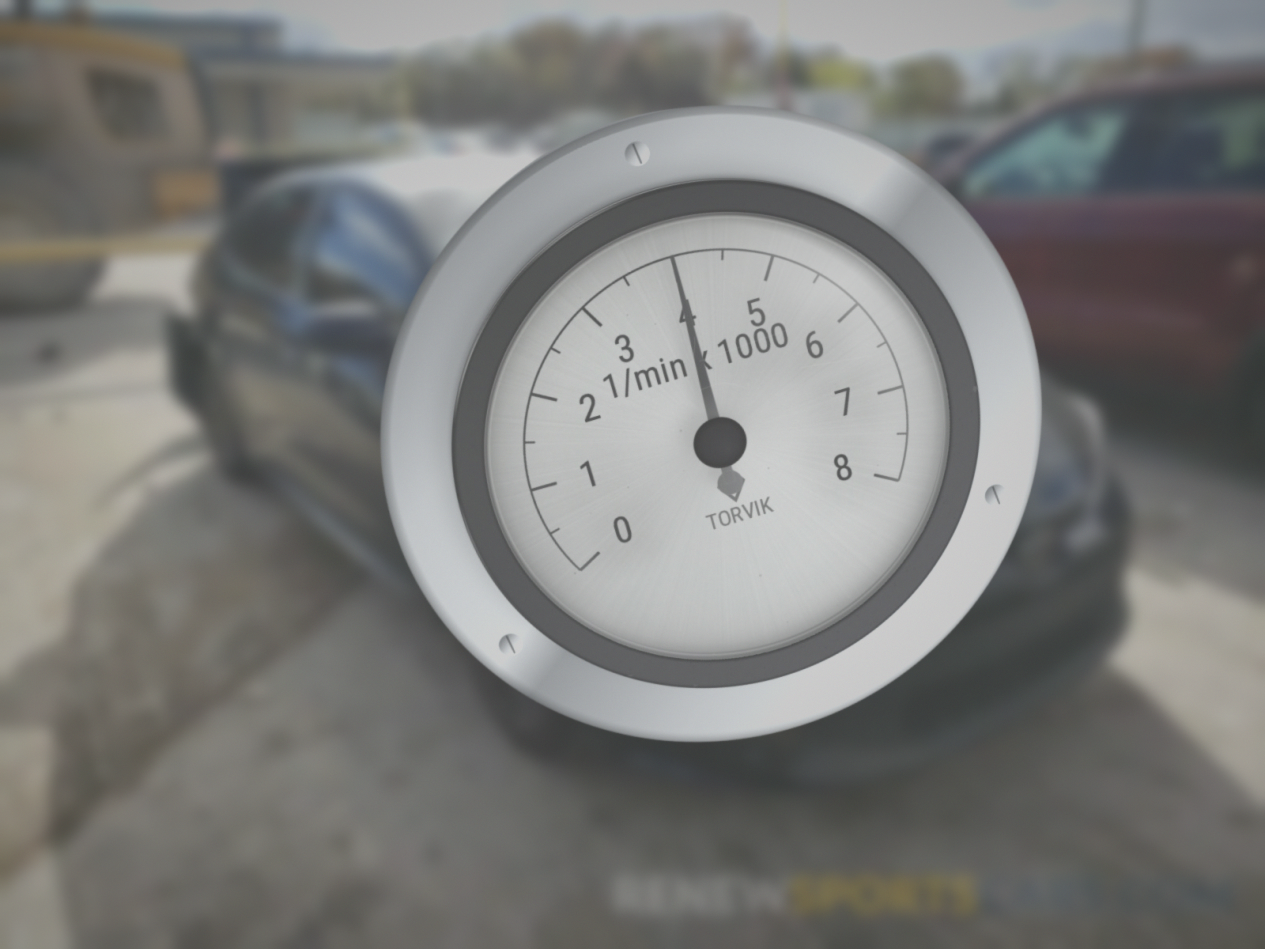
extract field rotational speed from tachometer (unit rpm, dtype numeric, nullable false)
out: 4000 rpm
